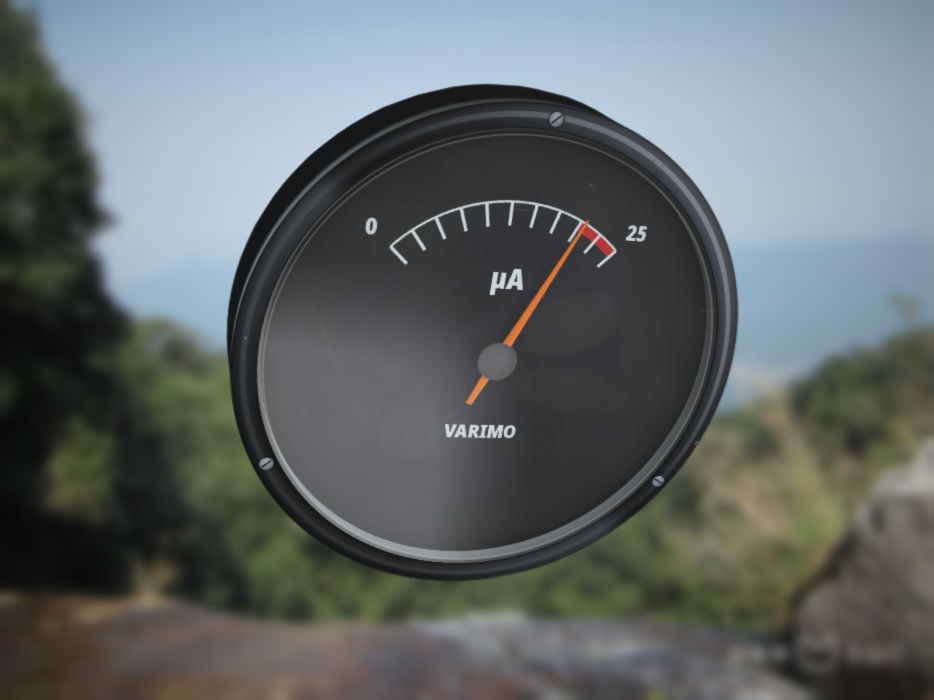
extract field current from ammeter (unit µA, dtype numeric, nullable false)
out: 20 µA
